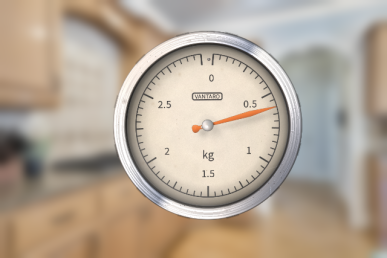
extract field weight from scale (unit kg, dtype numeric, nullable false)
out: 0.6 kg
